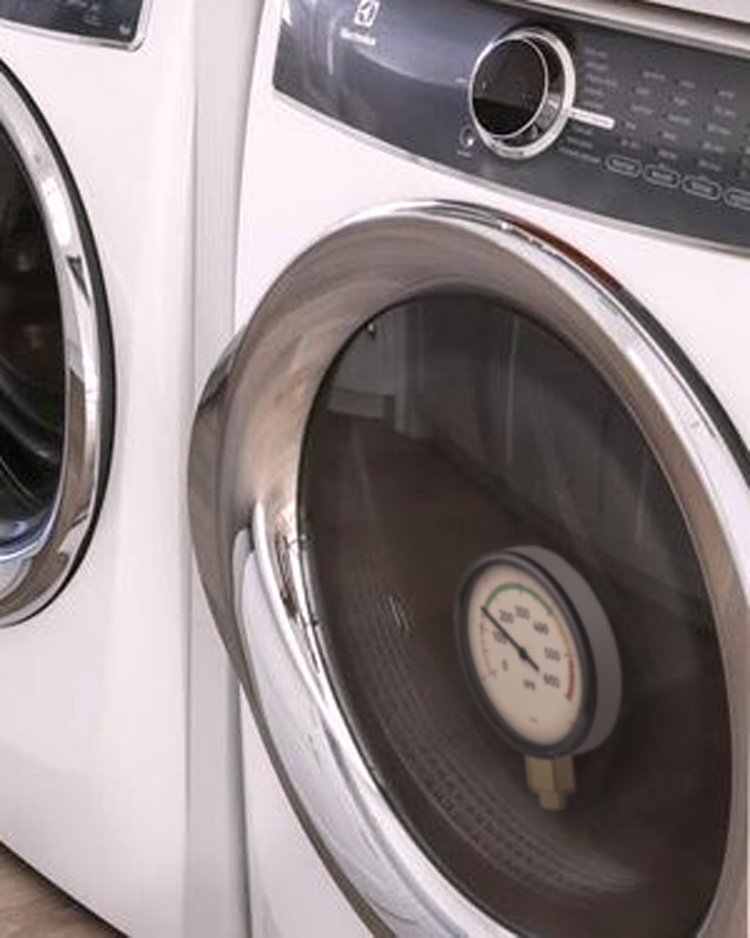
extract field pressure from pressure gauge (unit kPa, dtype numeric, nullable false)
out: 150 kPa
